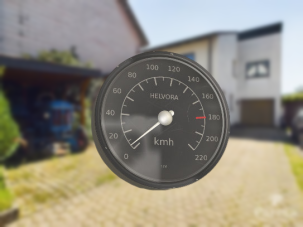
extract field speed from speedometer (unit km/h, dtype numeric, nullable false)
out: 5 km/h
